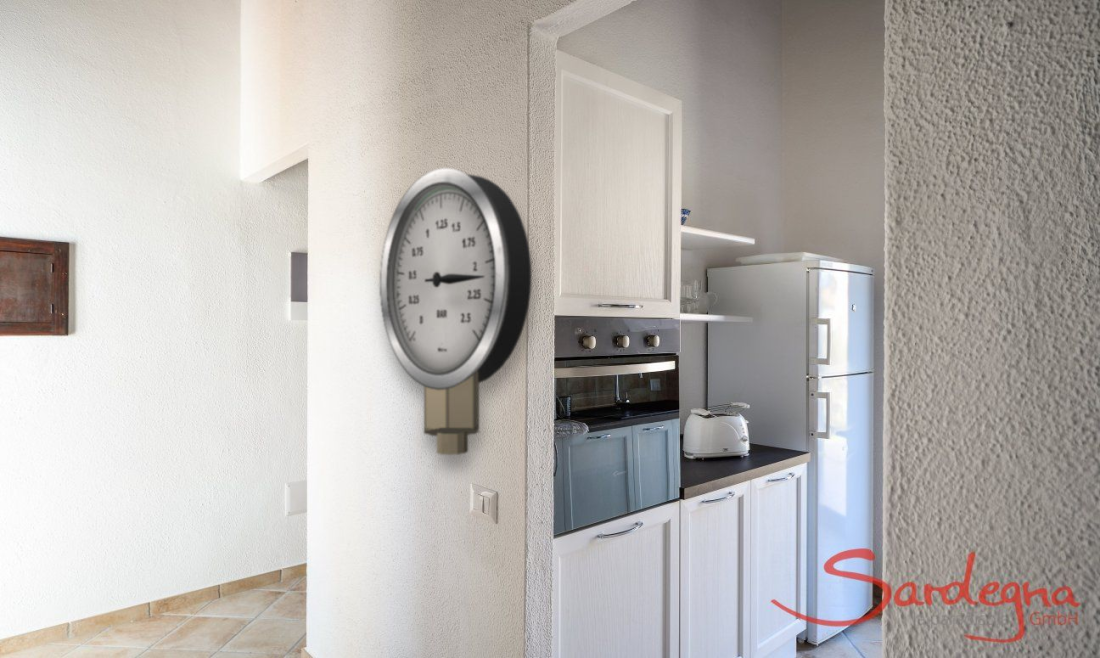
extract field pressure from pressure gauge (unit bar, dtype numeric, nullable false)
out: 2.1 bar
